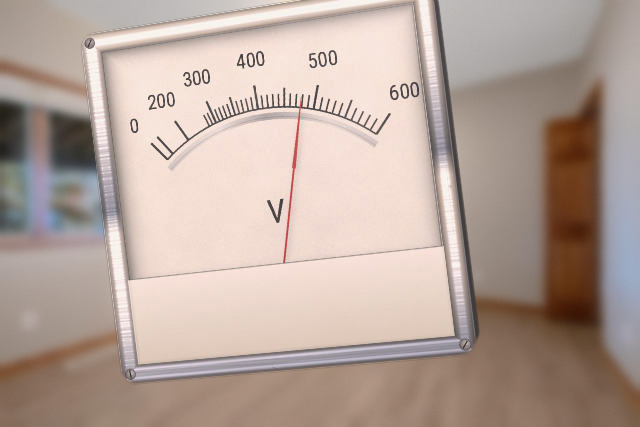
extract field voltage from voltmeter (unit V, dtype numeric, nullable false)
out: 480 V
